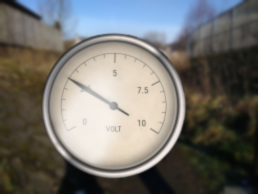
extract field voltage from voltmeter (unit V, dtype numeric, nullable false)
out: 2.5 V
